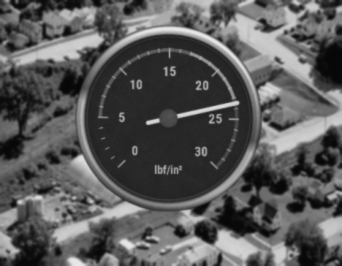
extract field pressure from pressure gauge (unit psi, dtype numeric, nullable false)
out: 23.5 psi
